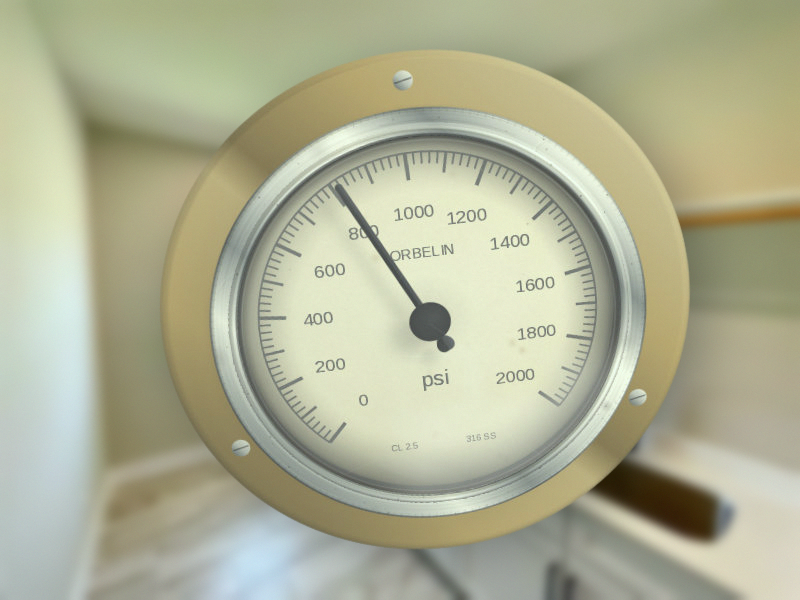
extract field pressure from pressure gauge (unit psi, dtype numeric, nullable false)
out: 820 psi
